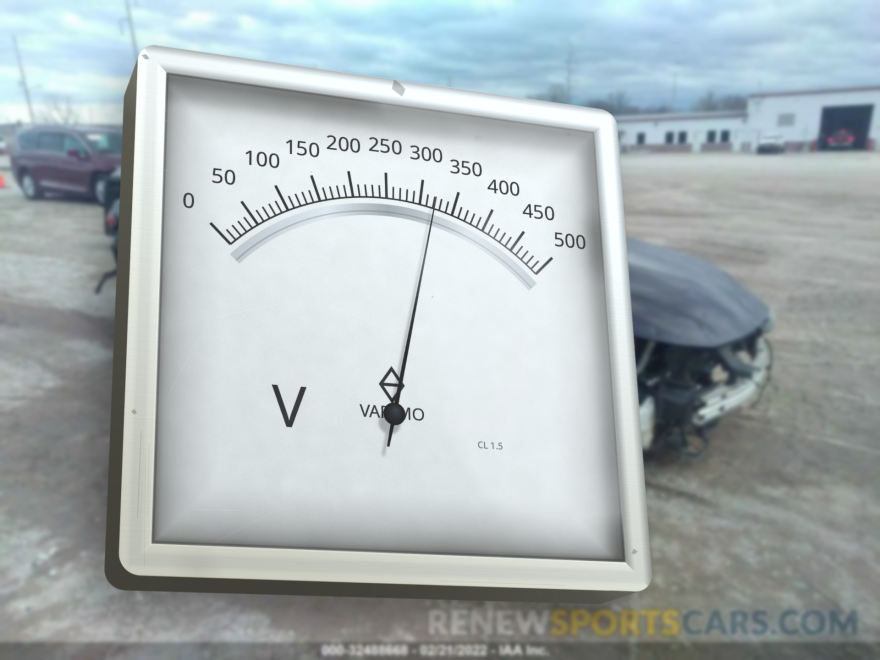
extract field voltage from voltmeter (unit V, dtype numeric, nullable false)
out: 320 V
